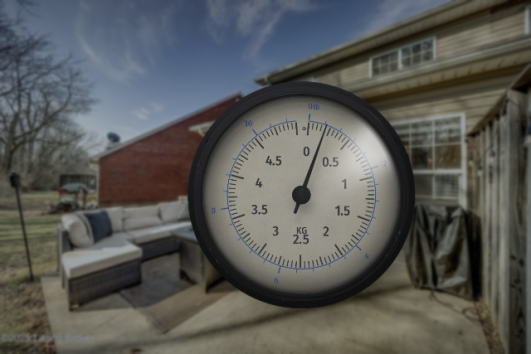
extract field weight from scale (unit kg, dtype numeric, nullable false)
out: 0.2 kg
